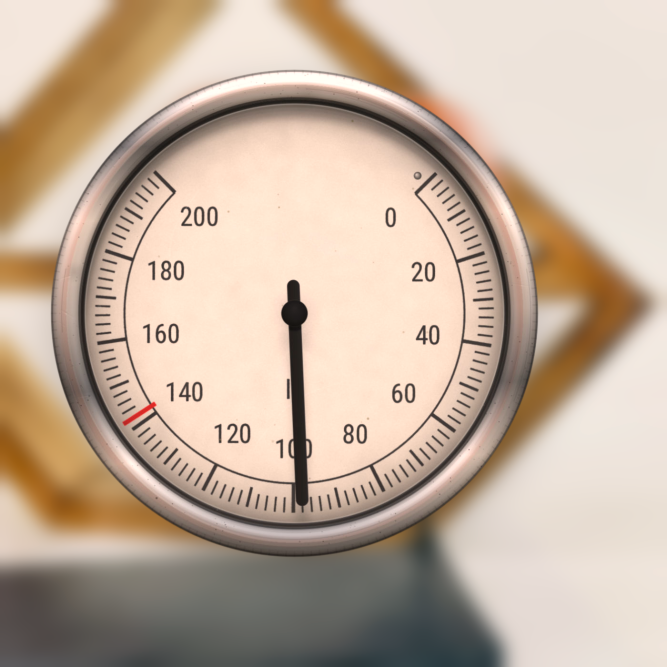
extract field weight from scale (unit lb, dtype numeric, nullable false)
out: 98 lb
